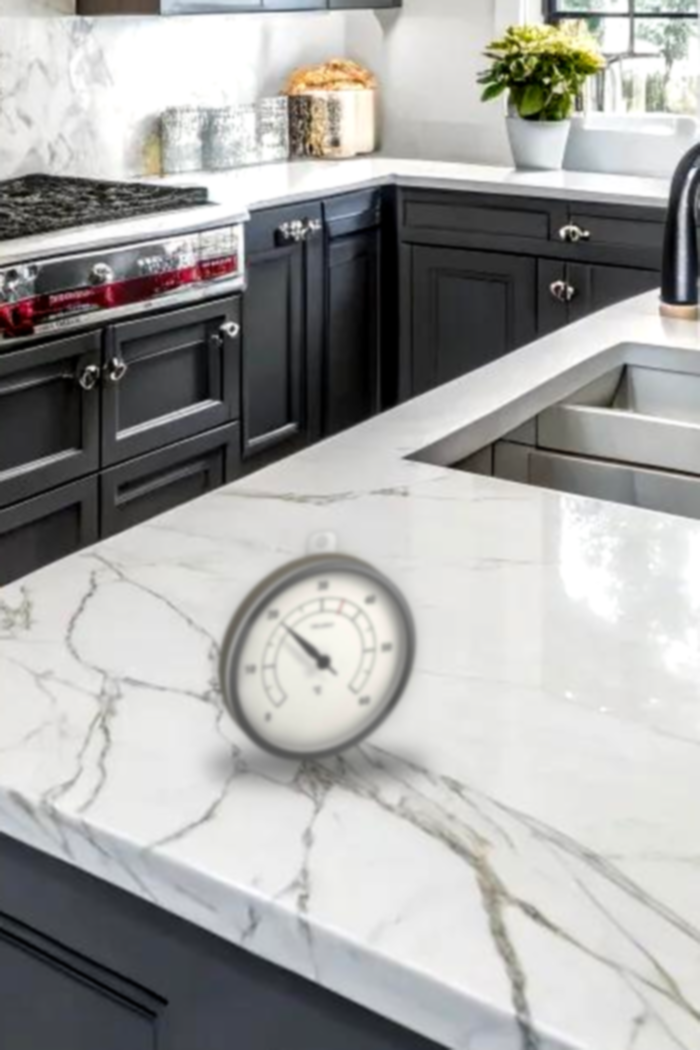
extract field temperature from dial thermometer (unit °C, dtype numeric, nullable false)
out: 20 °C
